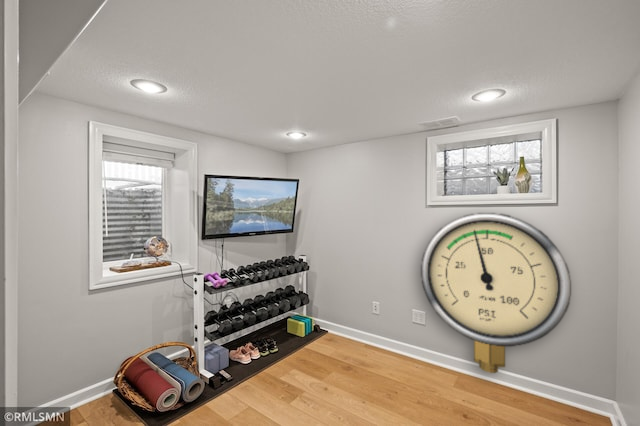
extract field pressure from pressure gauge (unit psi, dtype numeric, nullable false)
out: 45 psi
